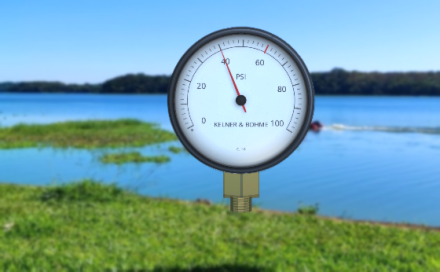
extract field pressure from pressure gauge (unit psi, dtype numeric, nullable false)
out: 40 psi
